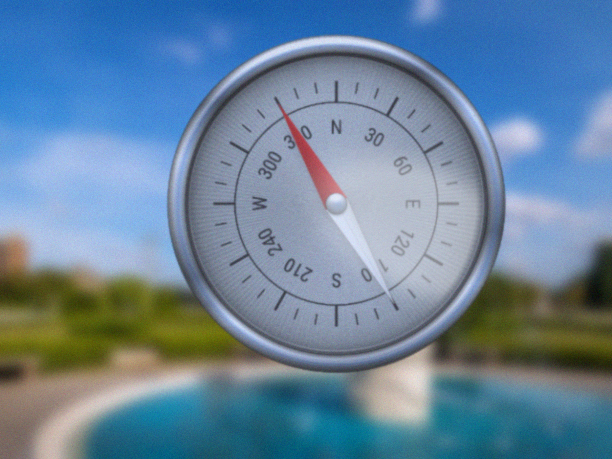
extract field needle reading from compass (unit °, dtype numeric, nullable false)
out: 330 °
